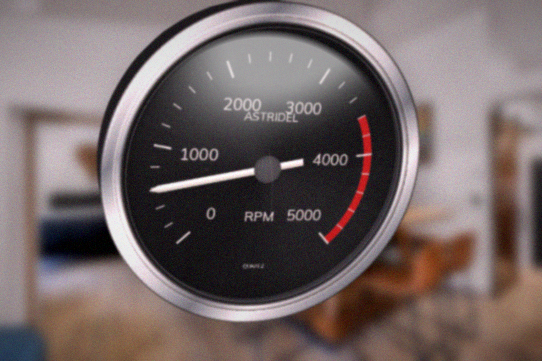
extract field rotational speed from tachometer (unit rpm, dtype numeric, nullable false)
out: 600 rpm
